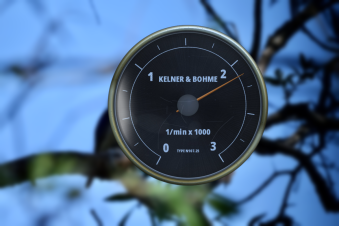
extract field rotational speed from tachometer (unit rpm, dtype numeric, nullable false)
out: 2125 rpm
